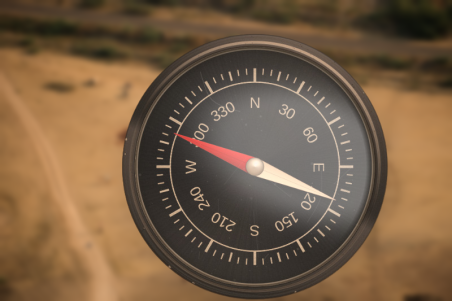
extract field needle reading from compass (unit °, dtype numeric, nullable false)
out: 292.5 °
